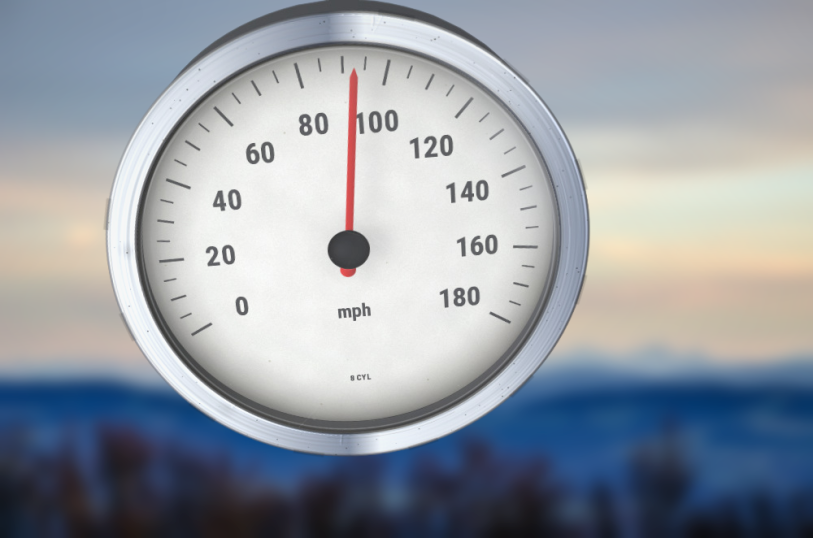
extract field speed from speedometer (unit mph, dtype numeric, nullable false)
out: 92.5 mph
